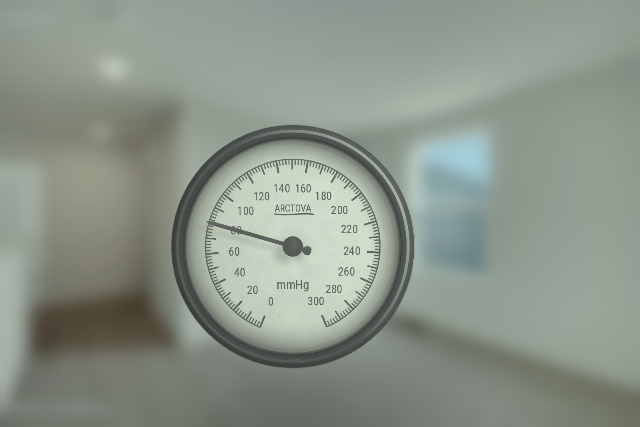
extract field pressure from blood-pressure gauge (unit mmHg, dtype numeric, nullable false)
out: 80 mmHg
